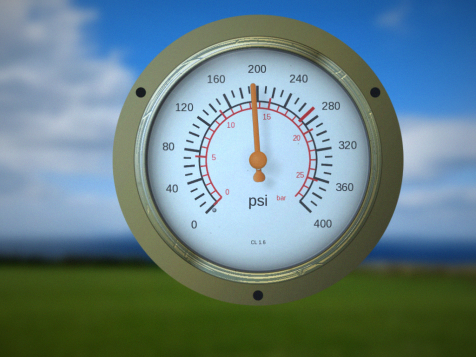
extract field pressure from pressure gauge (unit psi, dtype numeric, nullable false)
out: 195 psi
